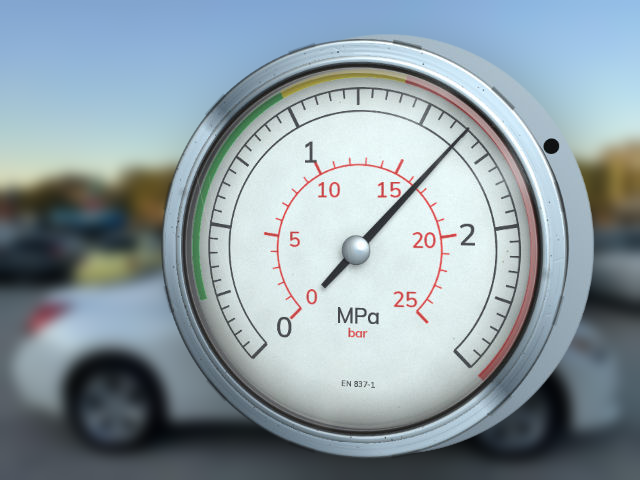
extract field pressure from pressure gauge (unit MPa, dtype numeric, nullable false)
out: 1.65 MPa
